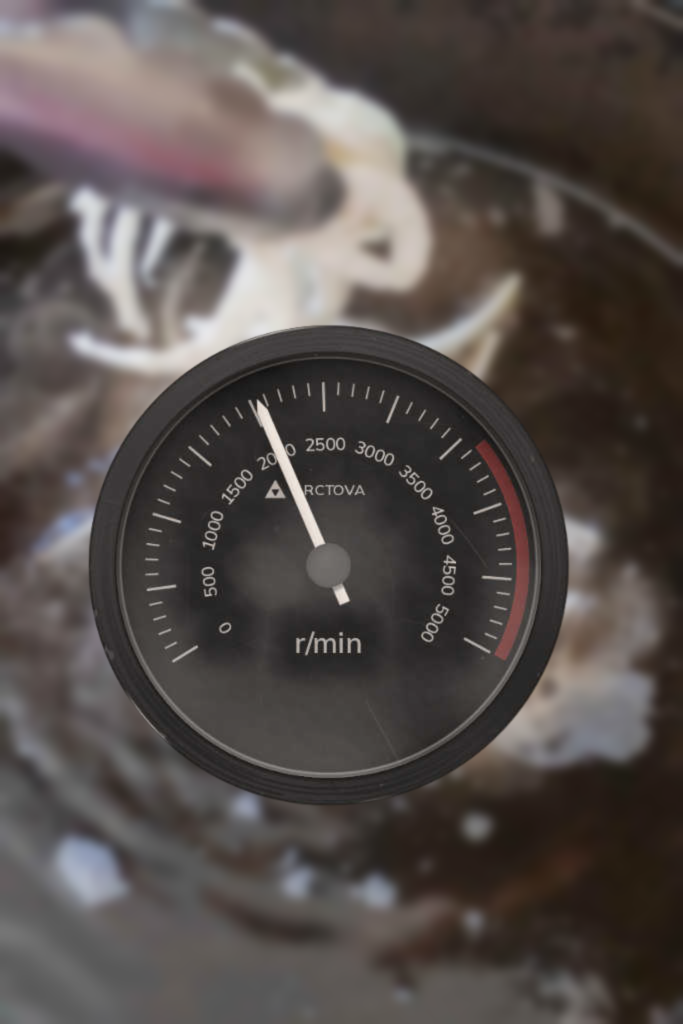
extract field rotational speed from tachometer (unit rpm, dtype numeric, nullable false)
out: 2050 rpm
